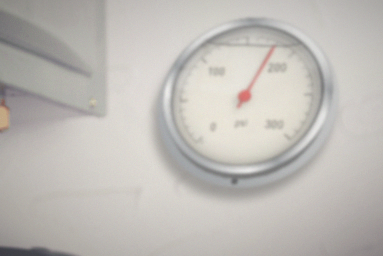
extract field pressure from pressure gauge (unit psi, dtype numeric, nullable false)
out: 180 psi
